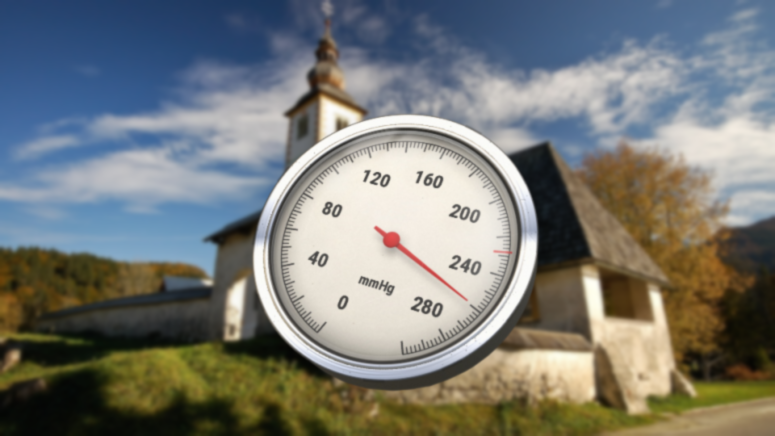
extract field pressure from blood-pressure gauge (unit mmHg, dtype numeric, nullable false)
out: 260 mmHg
